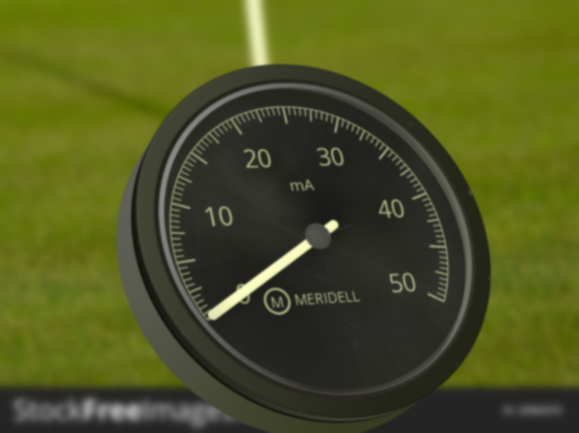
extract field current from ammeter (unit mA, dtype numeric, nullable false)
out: 0 mA
